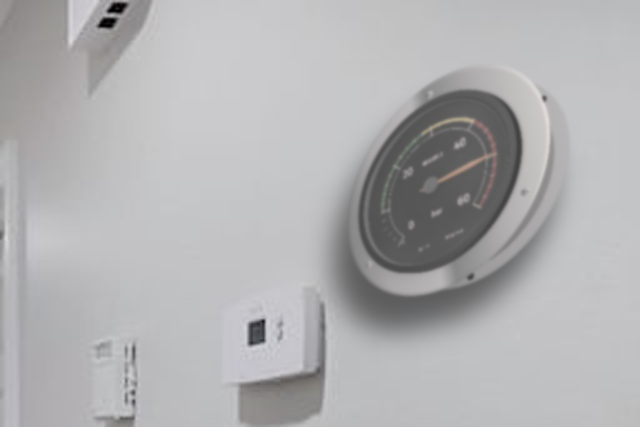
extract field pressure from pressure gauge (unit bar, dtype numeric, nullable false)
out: 50 bar
